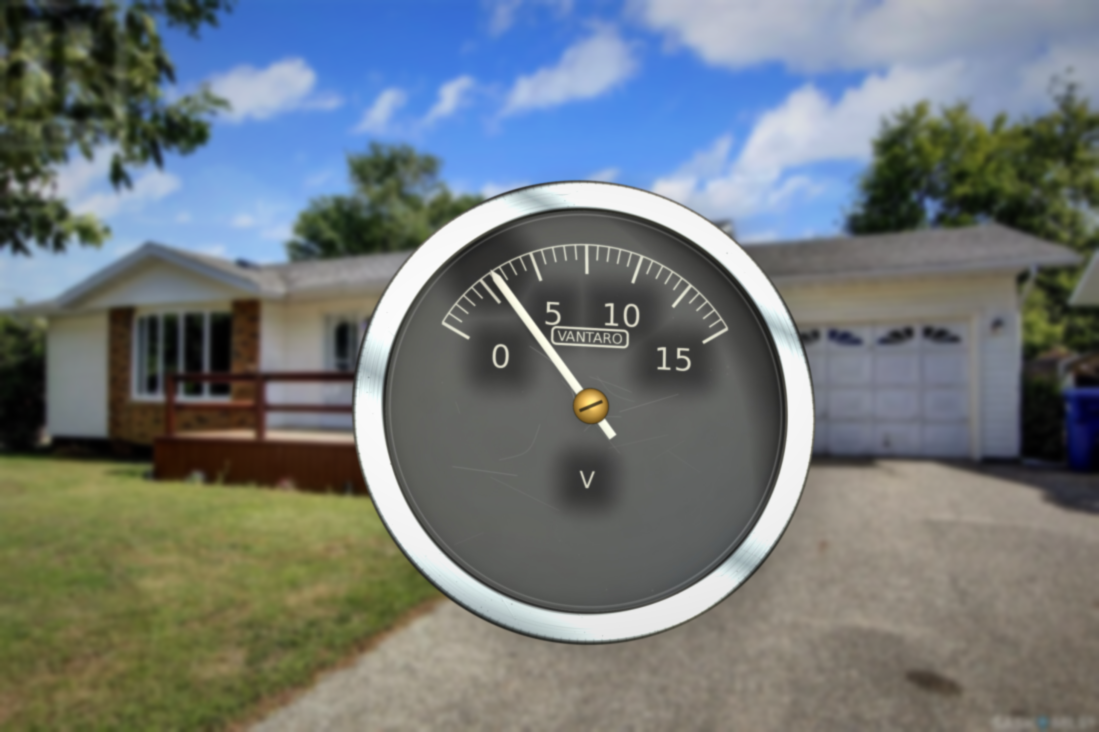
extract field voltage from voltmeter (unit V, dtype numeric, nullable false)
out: 3 V
